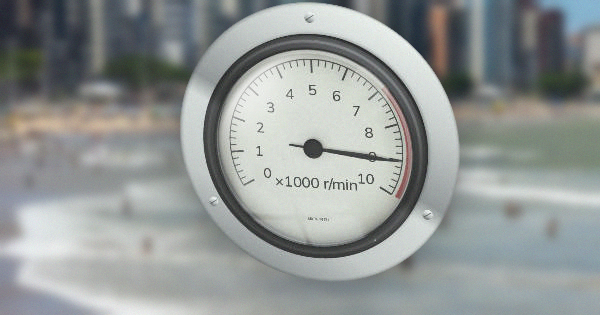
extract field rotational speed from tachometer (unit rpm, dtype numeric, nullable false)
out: 9000 rpm
